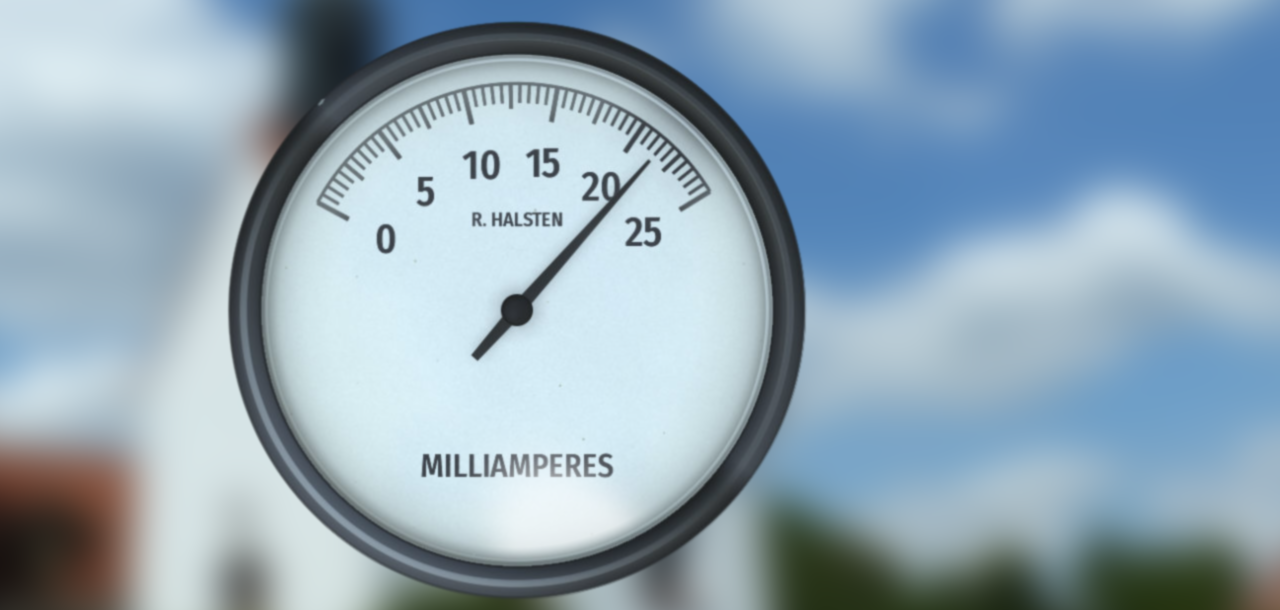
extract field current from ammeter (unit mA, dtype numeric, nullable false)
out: 21.5 mA
